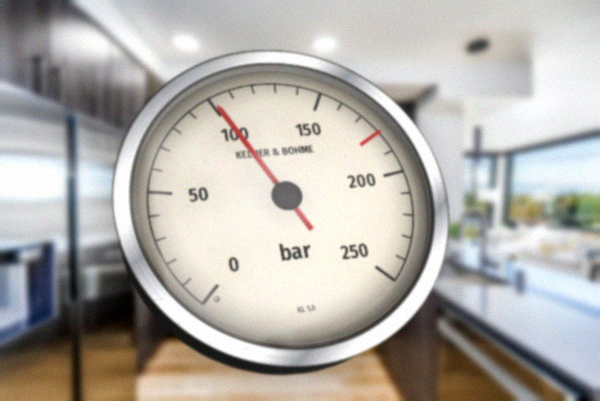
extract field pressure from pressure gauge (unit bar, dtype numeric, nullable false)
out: 100 bar
